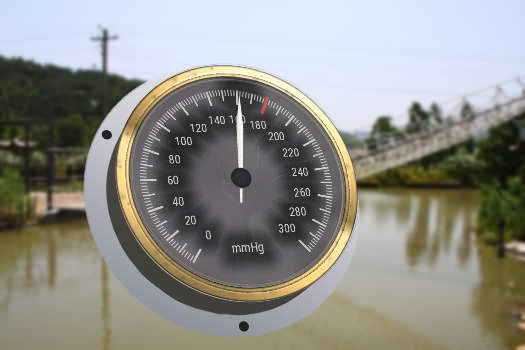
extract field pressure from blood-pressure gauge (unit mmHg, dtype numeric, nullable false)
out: 160 mmHg
